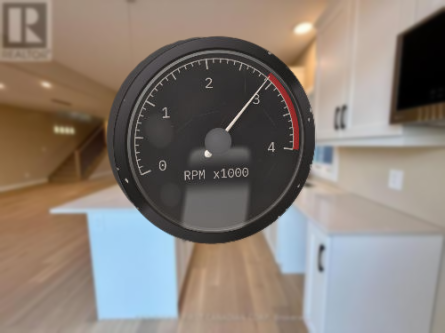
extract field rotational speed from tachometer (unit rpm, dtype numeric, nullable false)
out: 2900 rpm
